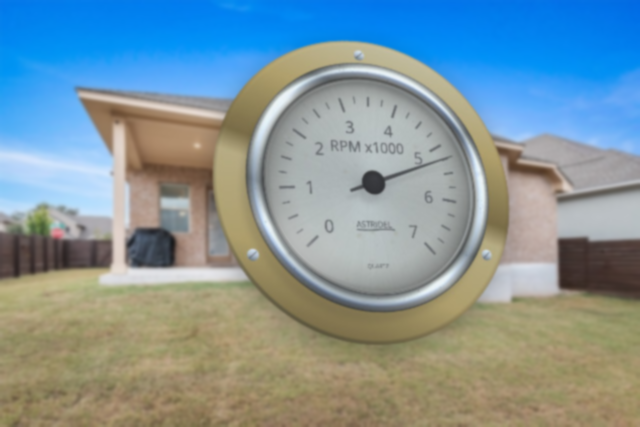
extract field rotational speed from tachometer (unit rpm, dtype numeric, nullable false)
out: 5250 rpm
